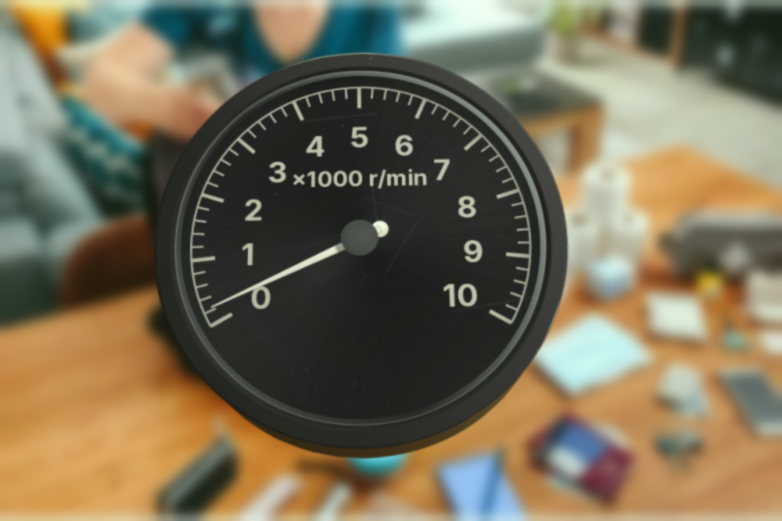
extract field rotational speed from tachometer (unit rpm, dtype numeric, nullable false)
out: 200 rpm
